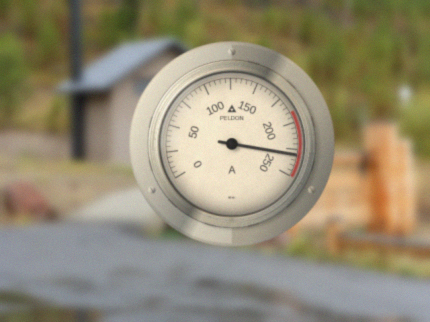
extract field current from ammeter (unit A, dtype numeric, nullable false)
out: 230 A
